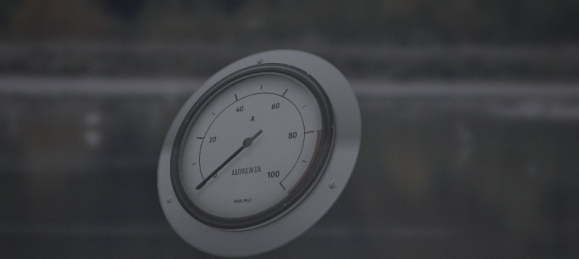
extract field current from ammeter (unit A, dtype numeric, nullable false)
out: 0 A
